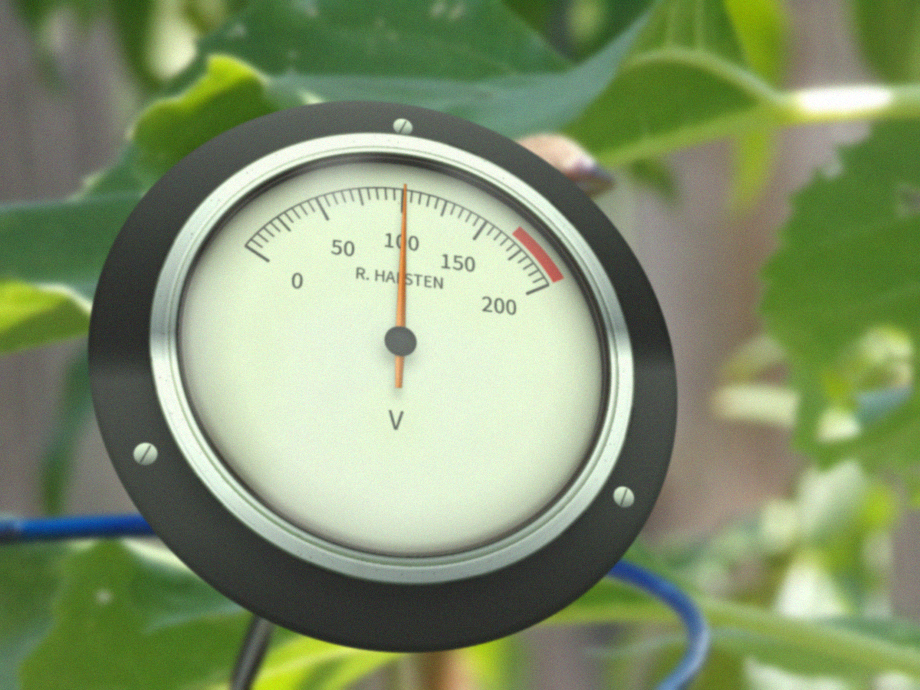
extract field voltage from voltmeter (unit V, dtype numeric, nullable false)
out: 100 V
